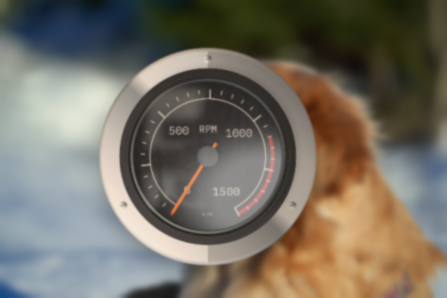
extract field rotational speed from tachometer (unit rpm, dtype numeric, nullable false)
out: 0 rpm
